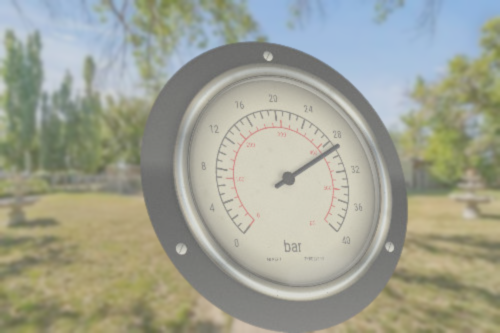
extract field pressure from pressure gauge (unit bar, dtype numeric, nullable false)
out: 29 bar
